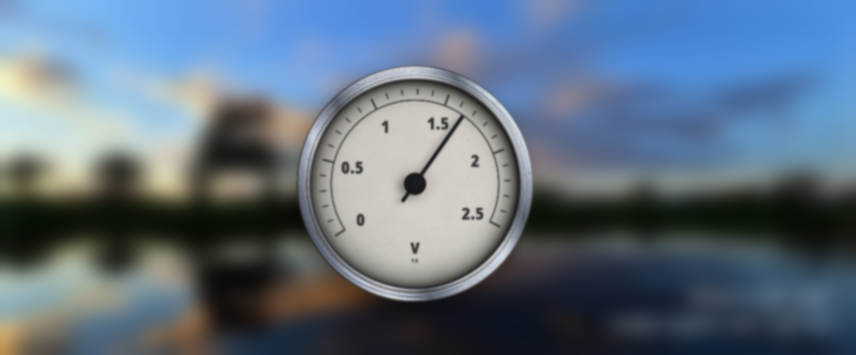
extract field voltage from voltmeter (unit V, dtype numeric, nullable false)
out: 1.65 V
